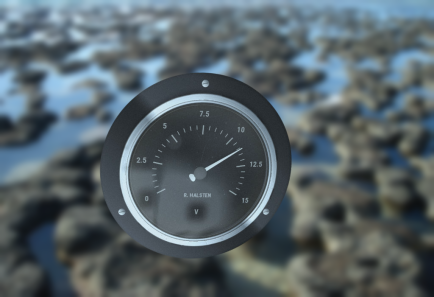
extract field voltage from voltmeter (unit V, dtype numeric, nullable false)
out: 11 V
